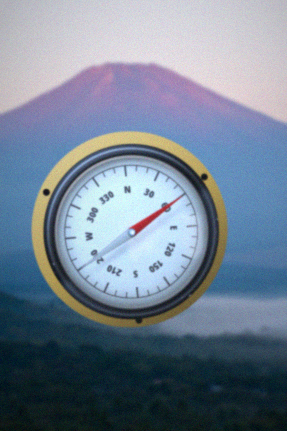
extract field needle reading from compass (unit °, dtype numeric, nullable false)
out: 60 °
